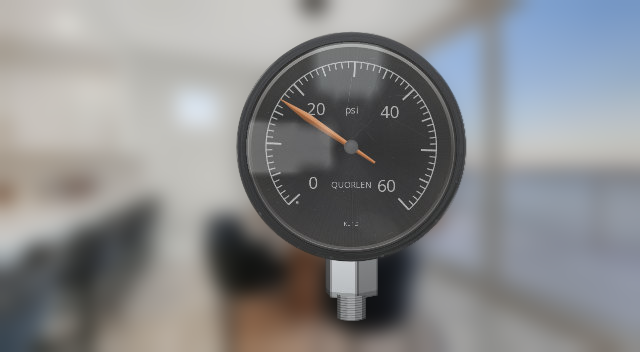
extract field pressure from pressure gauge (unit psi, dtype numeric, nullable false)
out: 17 psi
